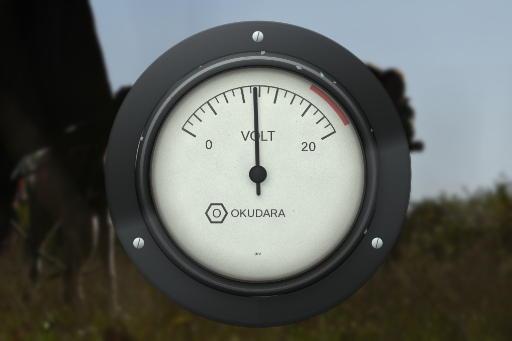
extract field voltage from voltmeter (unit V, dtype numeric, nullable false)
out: 9.5 V
